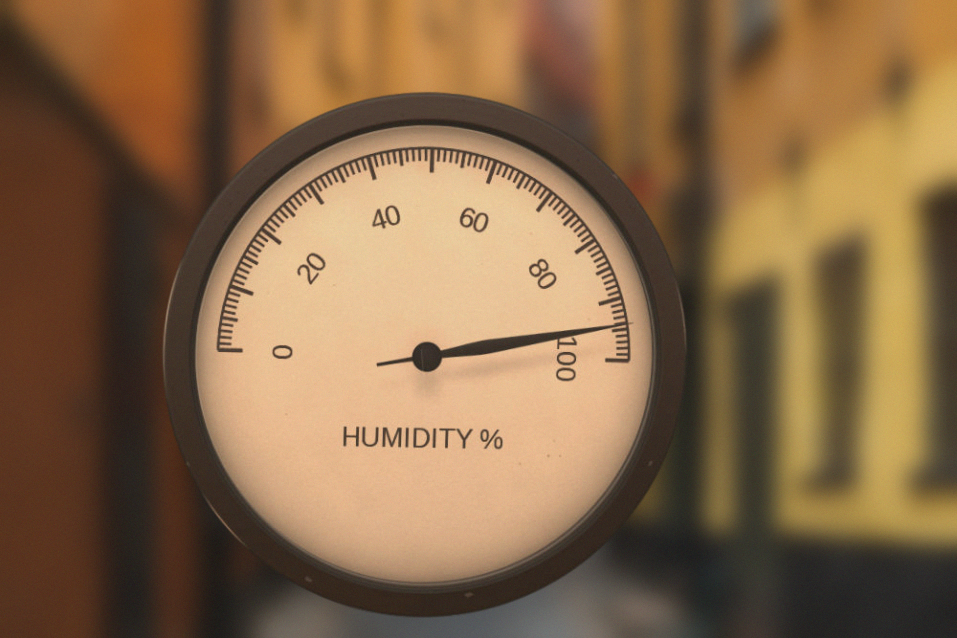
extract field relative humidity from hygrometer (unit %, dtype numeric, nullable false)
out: 94 %
